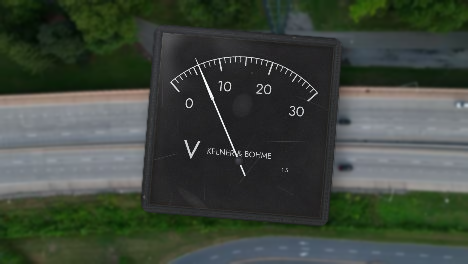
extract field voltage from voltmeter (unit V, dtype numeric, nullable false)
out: 6 V
